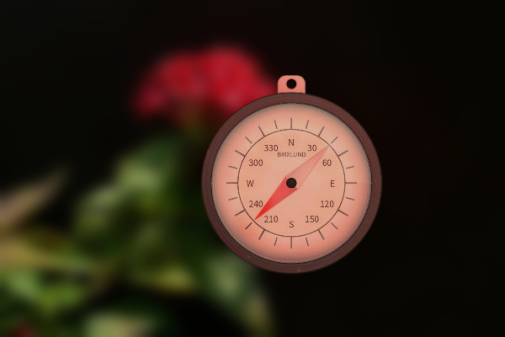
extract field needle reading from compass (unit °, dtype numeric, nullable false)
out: 225 °
